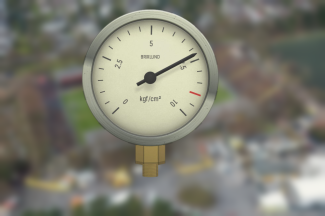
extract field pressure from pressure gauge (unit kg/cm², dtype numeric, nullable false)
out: 7.25 kg/cm²
